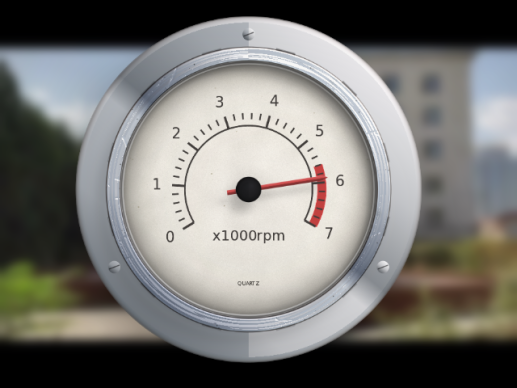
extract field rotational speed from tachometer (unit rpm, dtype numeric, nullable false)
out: 5900 rpm
